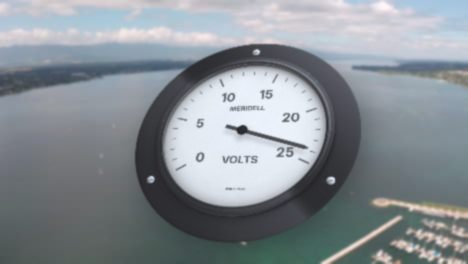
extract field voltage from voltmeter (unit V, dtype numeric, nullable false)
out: 24 V
